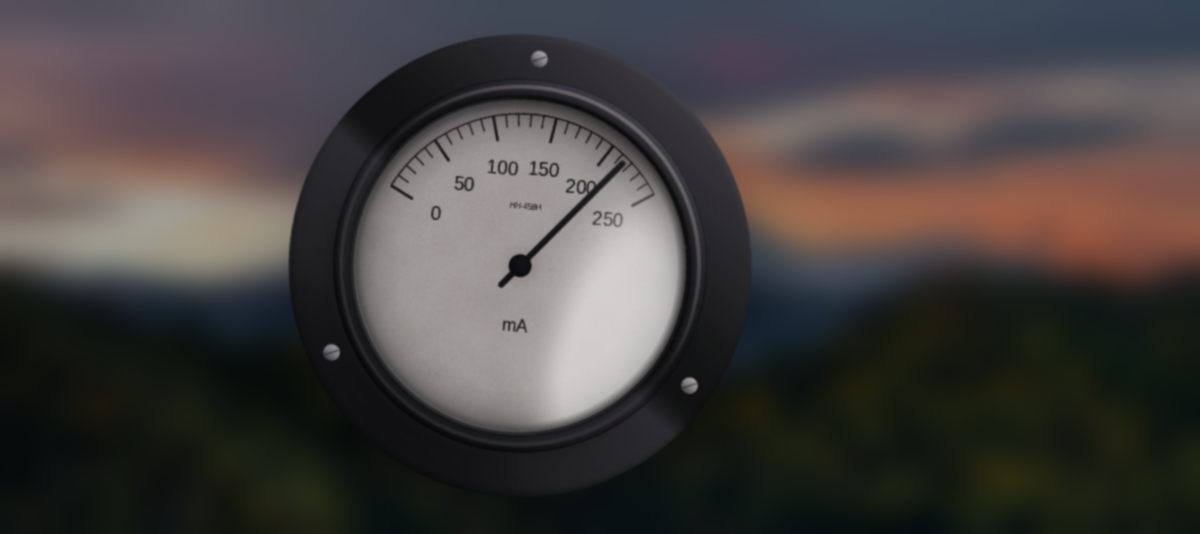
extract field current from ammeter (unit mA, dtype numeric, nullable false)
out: 215 mA
